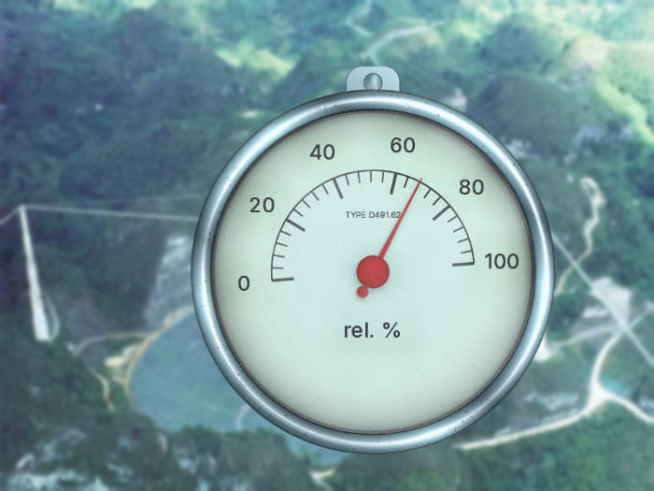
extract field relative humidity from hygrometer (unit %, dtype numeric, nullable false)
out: 68 %
